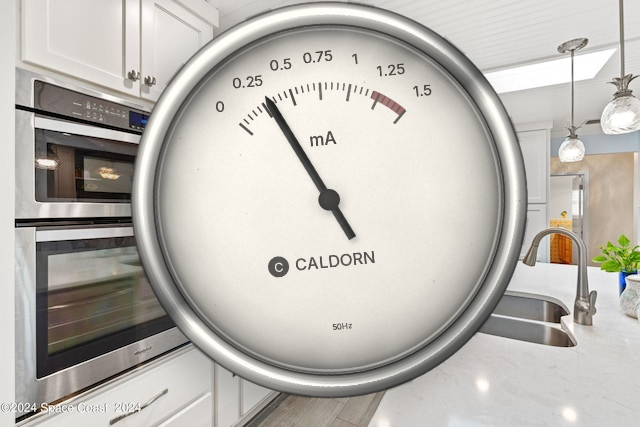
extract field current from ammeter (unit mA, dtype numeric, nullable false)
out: 0.3 mA
